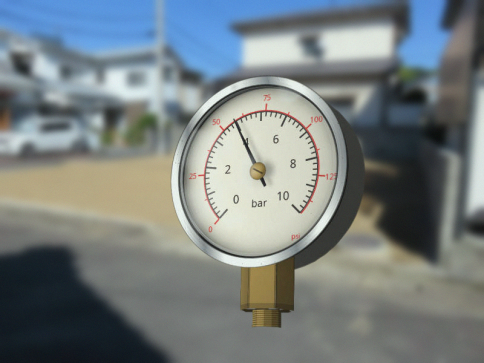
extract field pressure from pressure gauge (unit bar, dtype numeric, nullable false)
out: 4 bar
